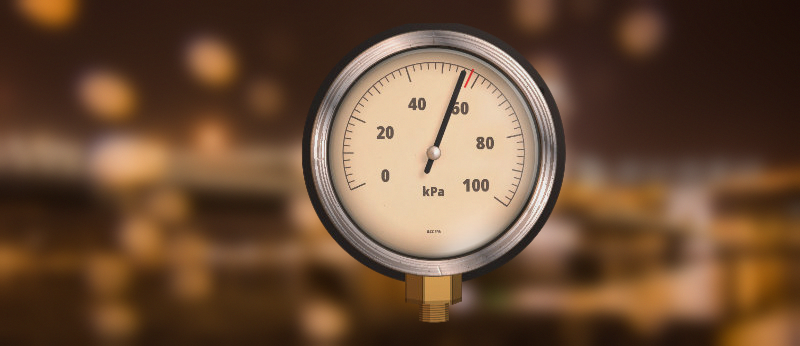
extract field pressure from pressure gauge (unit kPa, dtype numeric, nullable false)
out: 56 kPa
